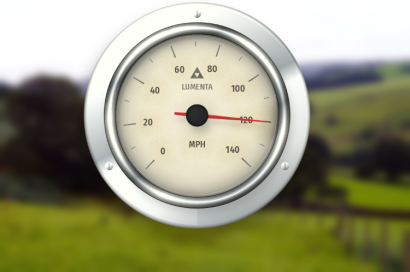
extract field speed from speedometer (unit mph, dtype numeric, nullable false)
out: 120 mph
